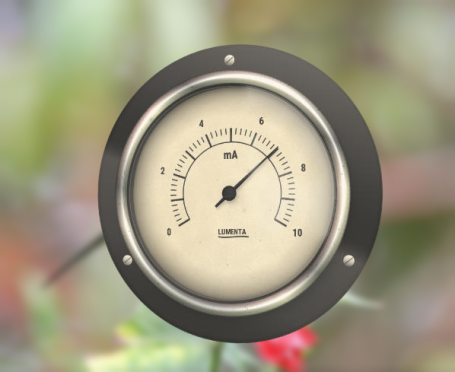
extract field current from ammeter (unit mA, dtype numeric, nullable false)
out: 7 mA
